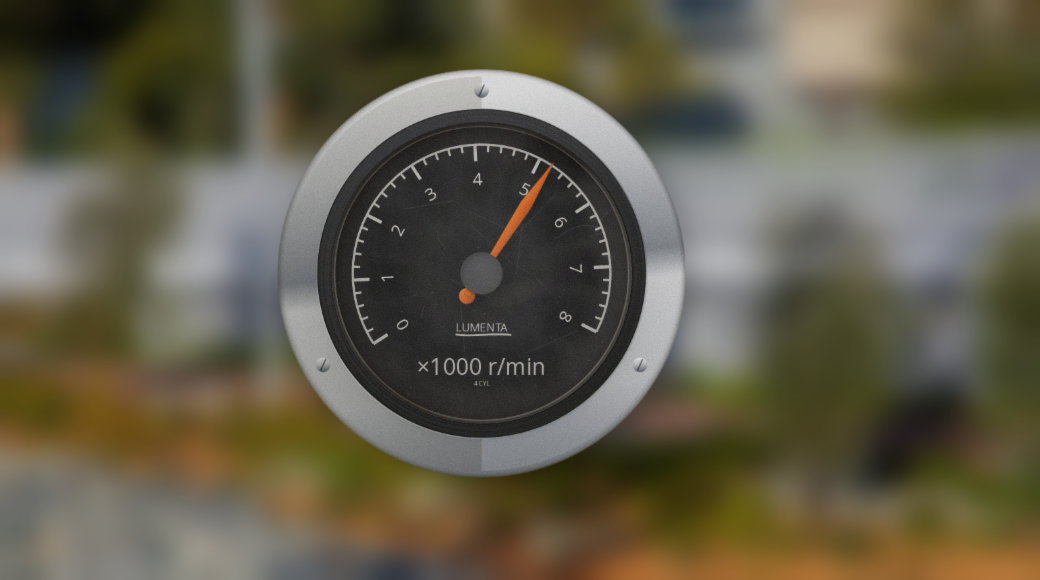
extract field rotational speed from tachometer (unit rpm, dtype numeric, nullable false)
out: 5200 rpm
